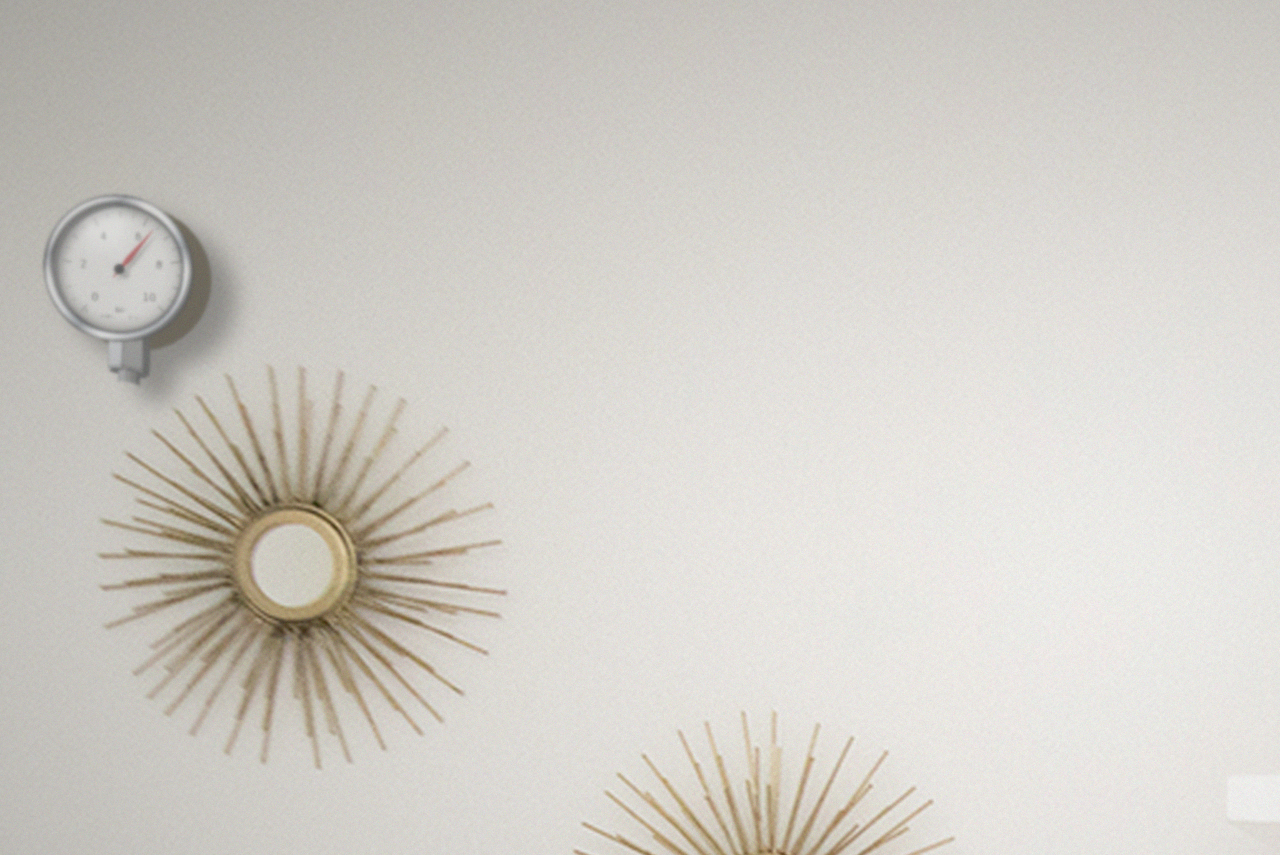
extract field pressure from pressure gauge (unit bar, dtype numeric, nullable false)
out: 6.5 bar
